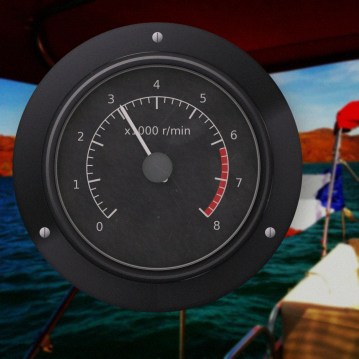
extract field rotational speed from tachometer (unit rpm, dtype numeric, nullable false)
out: 3100 rpm
